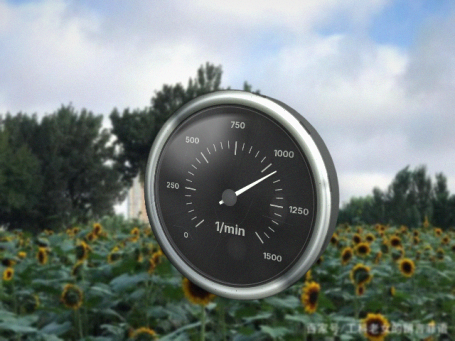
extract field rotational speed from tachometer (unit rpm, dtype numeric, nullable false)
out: 1050 rpm
